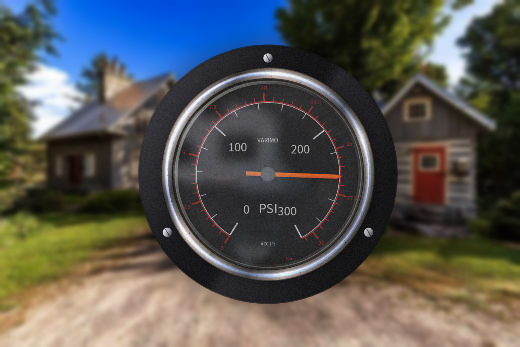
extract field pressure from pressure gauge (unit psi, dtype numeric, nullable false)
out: 240 psi
